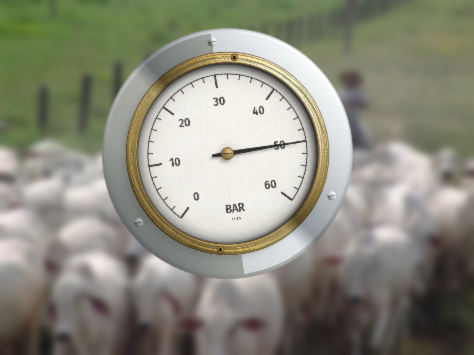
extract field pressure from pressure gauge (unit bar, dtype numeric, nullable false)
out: 50 bar
